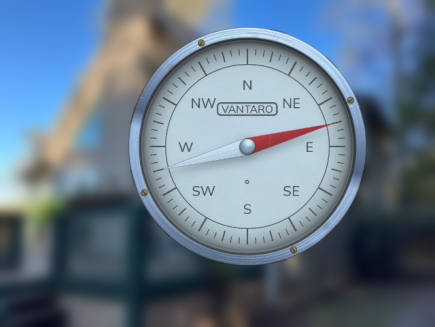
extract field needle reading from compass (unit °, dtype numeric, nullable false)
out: 75 °
